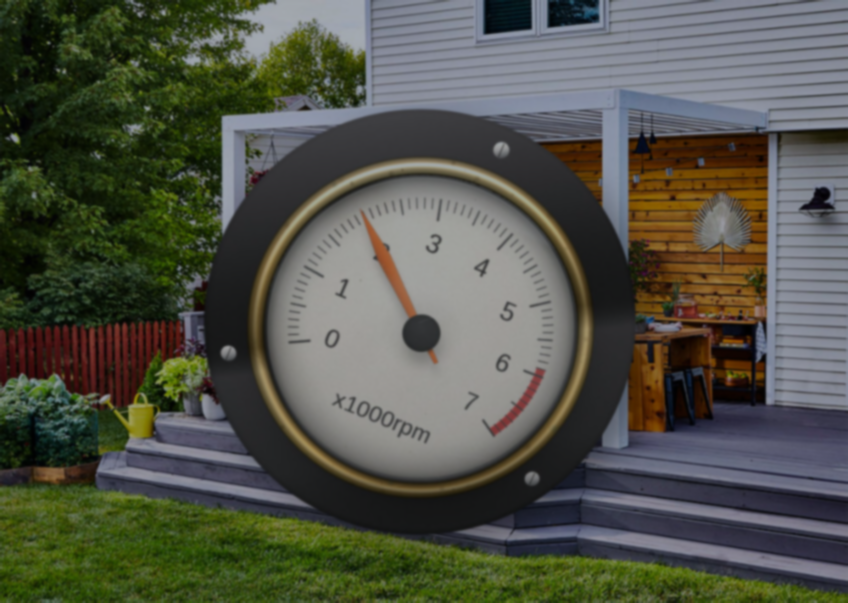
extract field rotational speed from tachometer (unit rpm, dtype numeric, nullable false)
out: 2000 rpm
